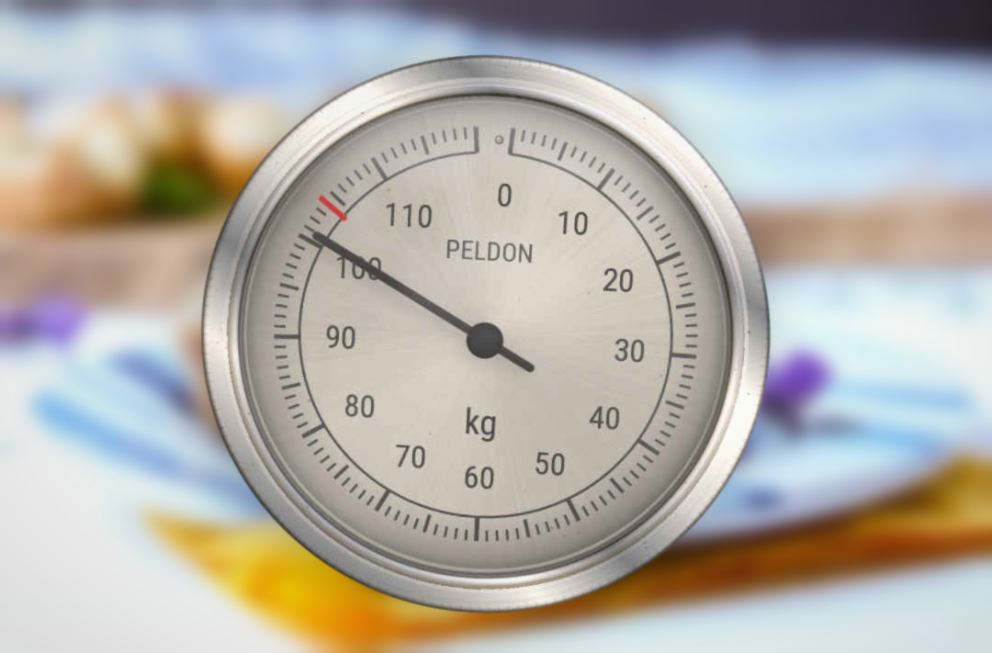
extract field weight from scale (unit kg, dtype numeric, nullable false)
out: 101 kg
